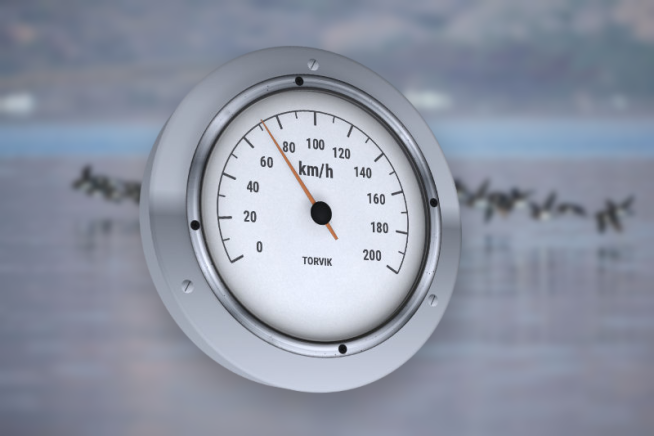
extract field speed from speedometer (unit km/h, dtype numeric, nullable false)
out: 70 km/h
